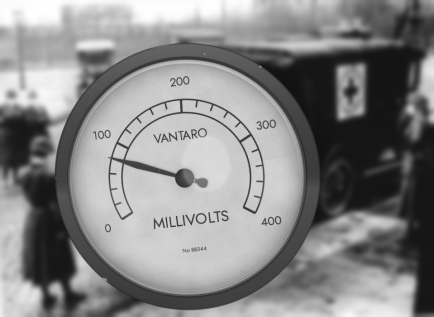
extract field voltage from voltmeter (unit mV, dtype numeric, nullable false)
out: 80 mV
